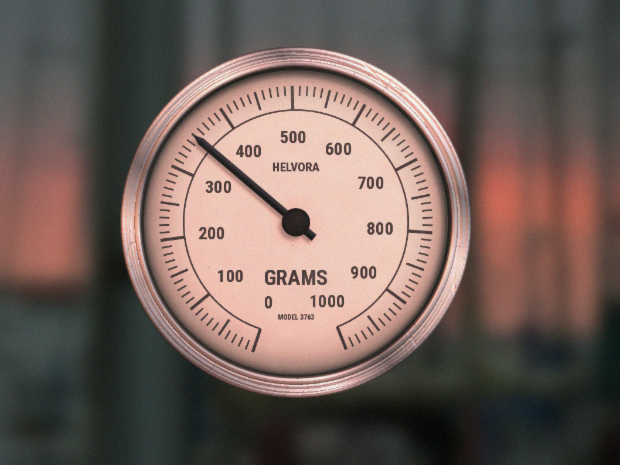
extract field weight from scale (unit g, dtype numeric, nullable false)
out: 350 g
